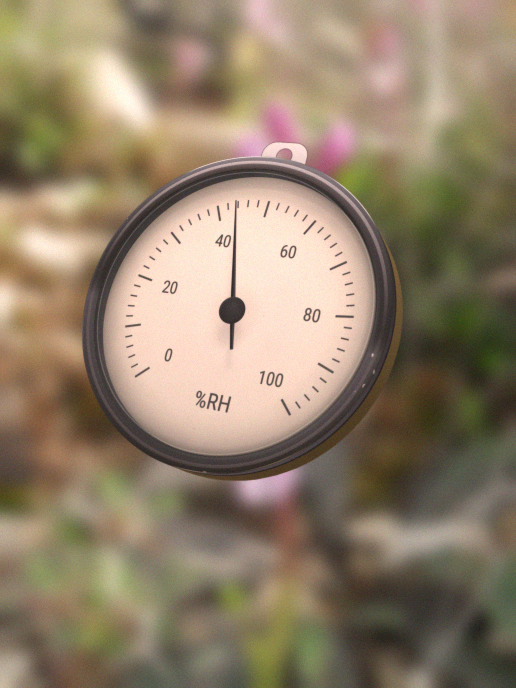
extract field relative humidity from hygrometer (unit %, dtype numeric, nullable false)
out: 44 %
